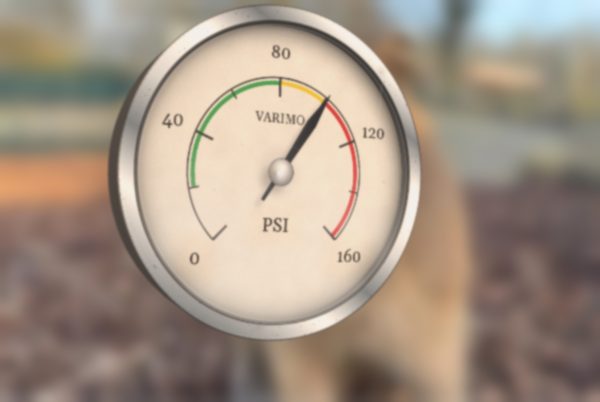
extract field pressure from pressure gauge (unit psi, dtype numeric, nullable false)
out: 100 psi
